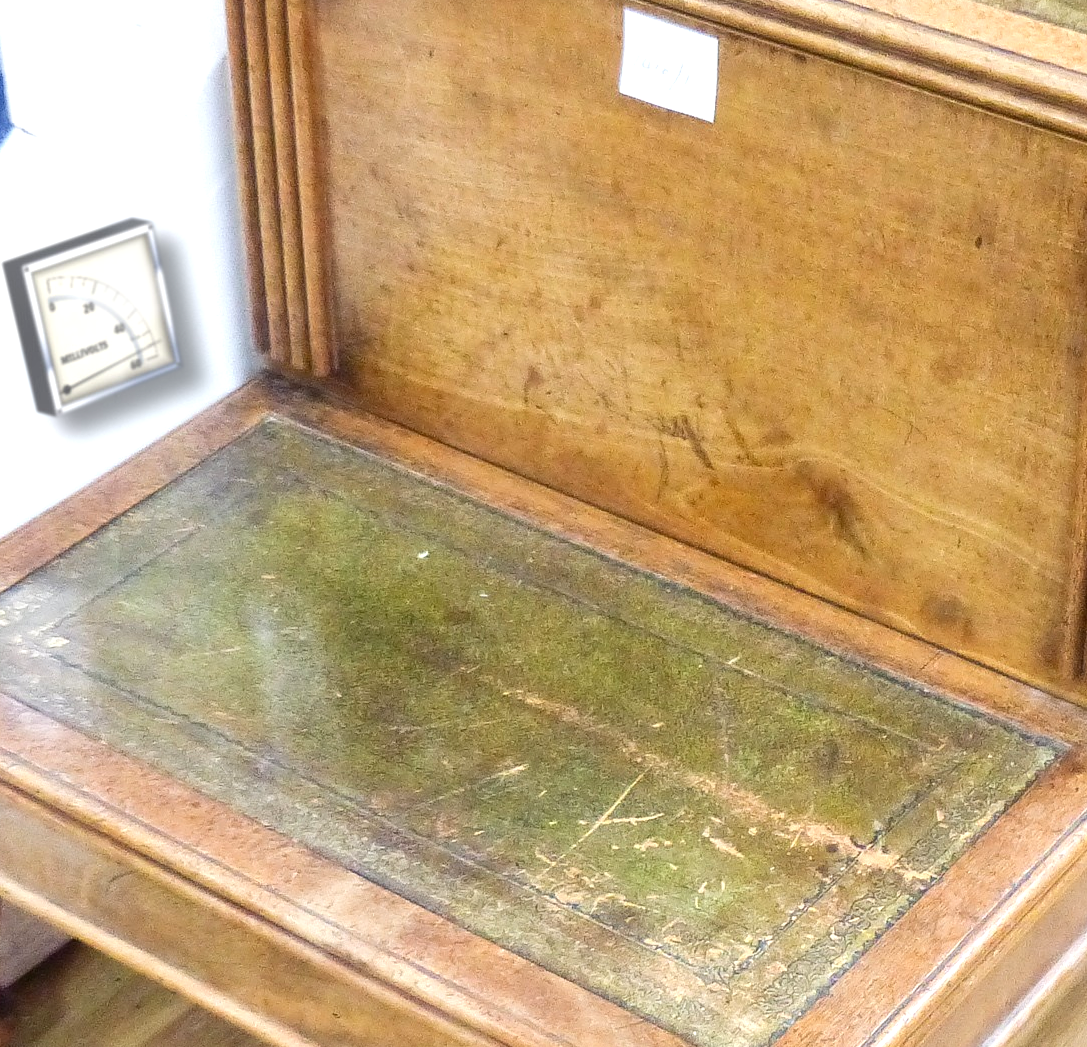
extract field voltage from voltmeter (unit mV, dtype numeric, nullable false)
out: 55 mV
